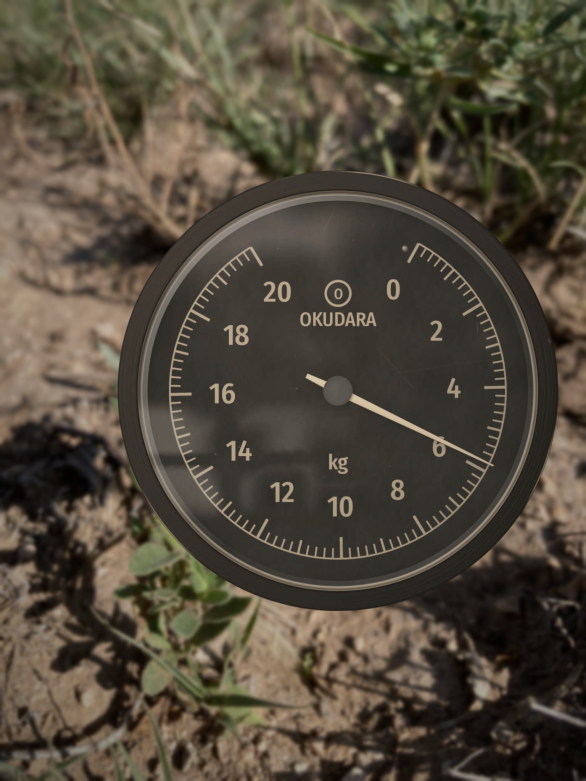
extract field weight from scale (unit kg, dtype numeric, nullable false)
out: 5.8 kg
